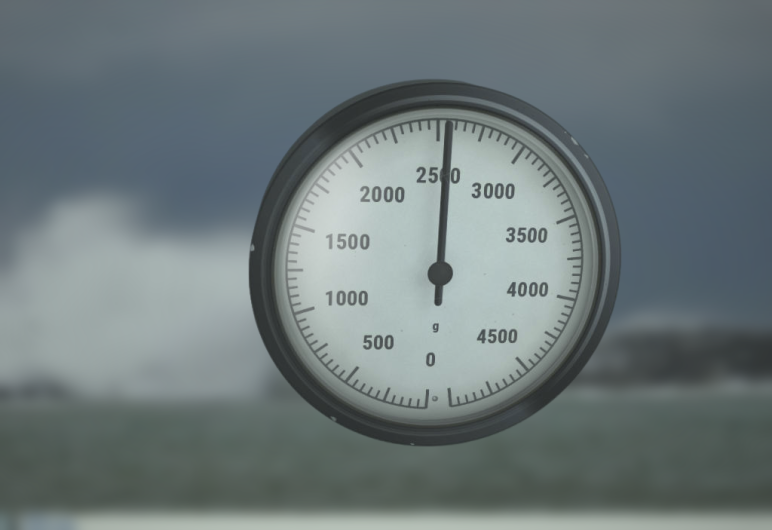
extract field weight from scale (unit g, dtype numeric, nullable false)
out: 2550 g
